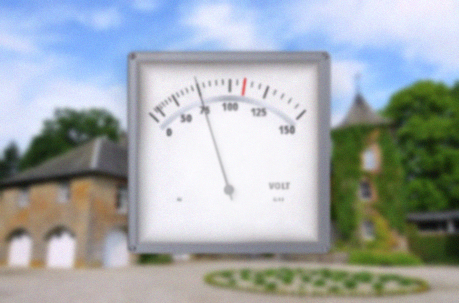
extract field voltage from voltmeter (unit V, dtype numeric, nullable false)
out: 75 V
